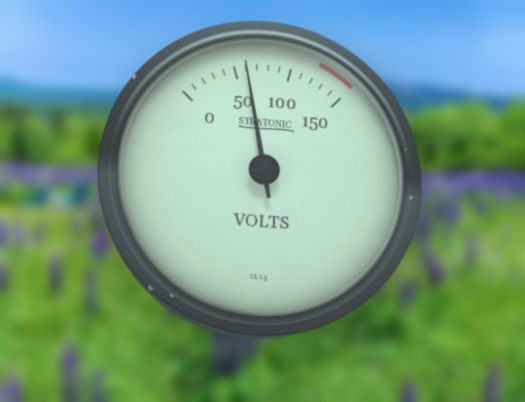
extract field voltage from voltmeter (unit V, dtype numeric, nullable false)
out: 60 V
